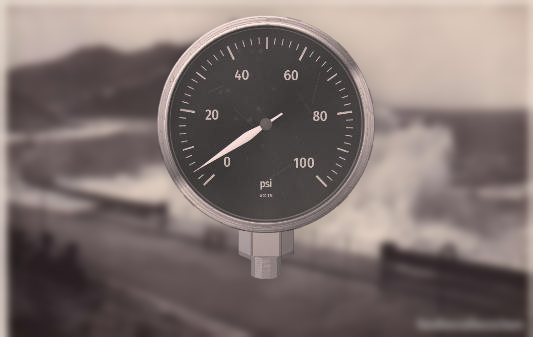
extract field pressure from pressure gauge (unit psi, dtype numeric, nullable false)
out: 4 psi
